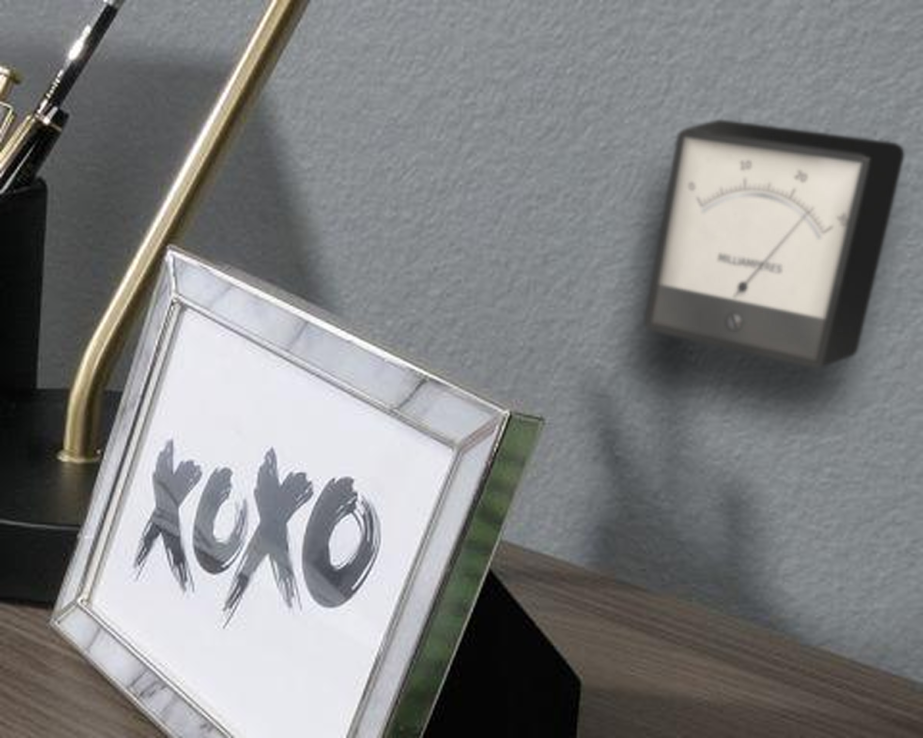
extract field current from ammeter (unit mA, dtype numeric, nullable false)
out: 25 mA
